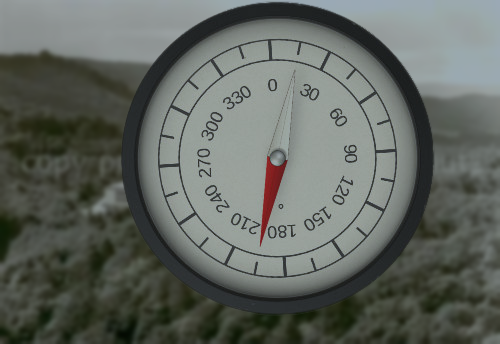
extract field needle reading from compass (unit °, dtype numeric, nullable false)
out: 195 °
